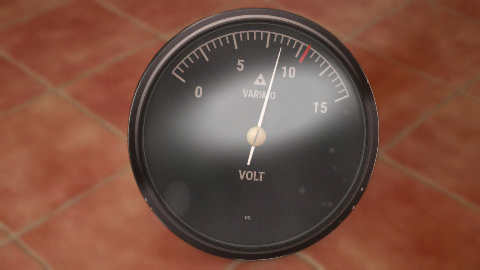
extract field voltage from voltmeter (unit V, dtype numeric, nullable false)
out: 8.5 V
